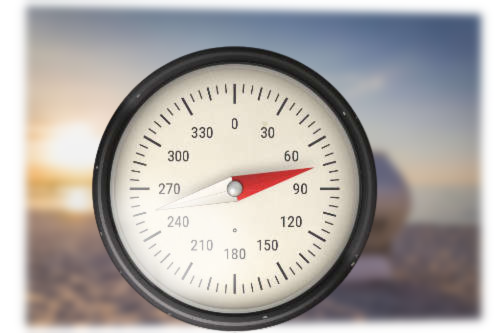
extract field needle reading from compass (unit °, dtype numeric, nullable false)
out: 75 °
